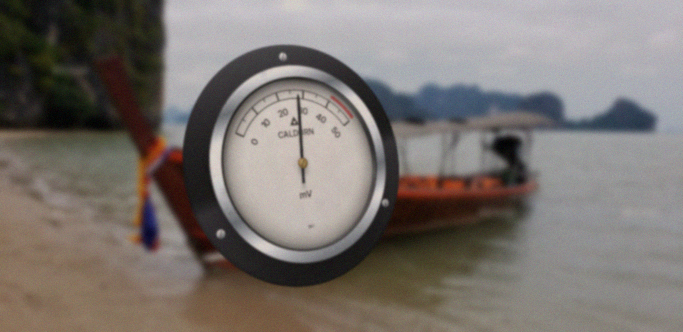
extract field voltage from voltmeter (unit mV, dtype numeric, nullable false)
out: 27.5 mV
